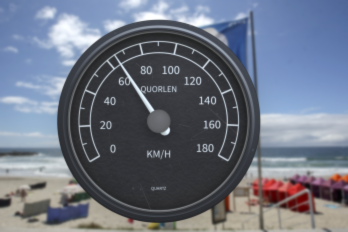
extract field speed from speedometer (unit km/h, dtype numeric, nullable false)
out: 65 km/h
